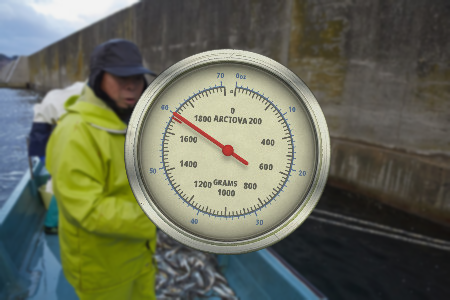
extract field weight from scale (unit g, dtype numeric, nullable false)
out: 1700 g
